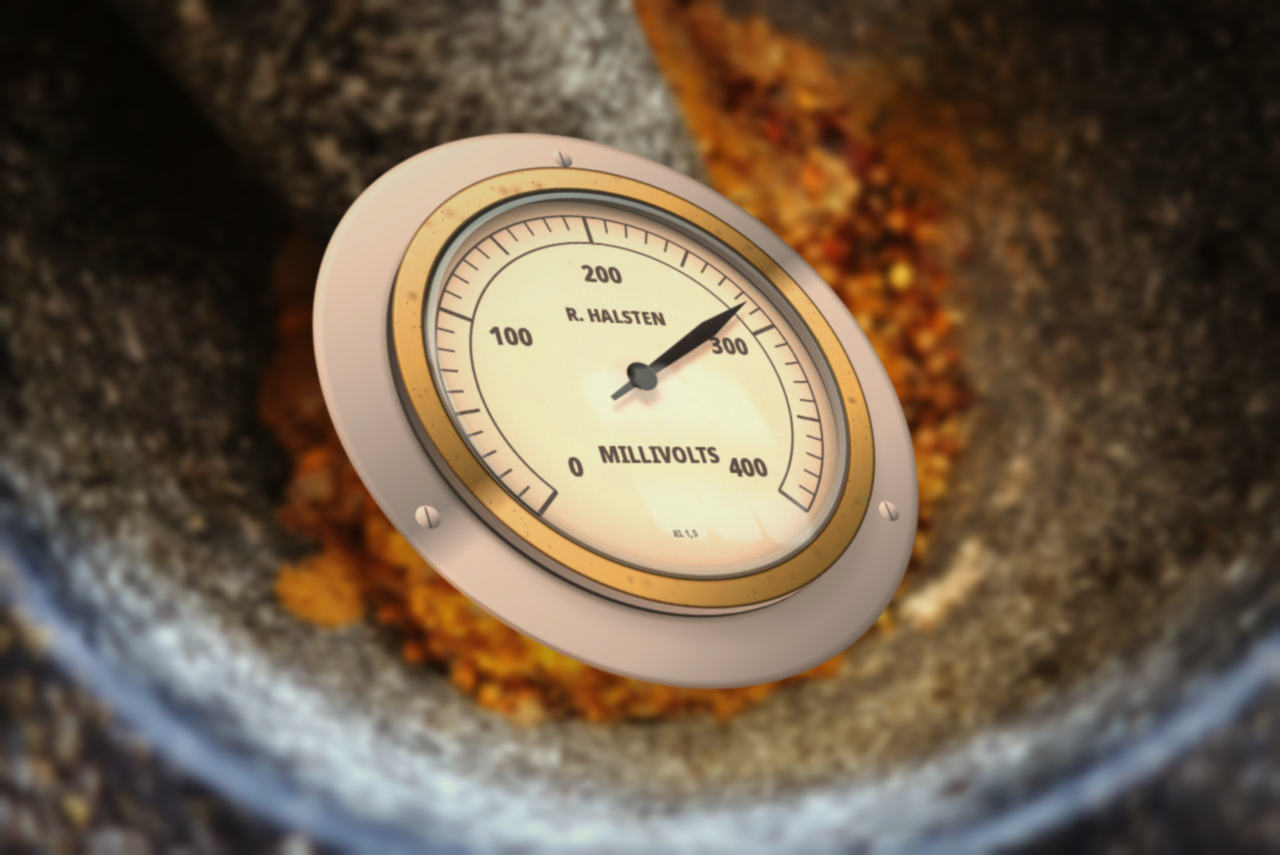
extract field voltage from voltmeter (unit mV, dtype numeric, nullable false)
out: 285 mV
